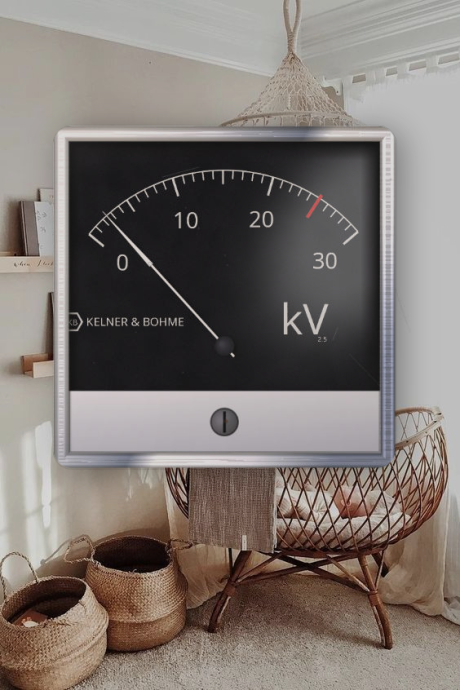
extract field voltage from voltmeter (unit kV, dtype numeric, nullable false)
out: 2.5 kV
